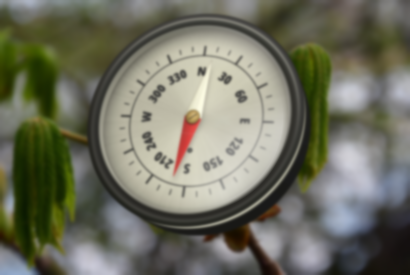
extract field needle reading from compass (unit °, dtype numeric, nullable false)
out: 190 °
